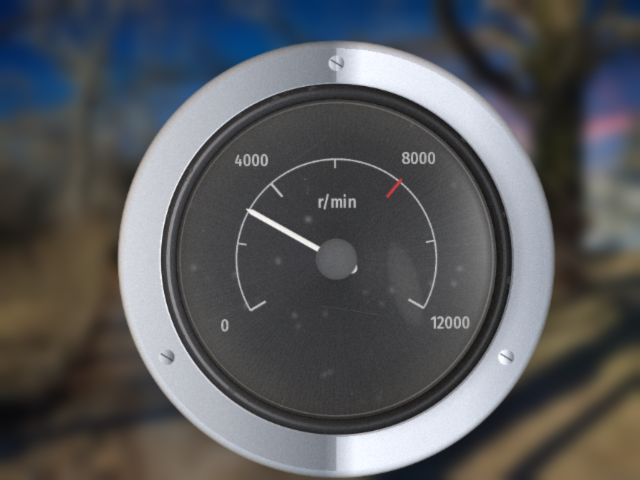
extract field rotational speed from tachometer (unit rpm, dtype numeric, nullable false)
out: 3000 rpm
